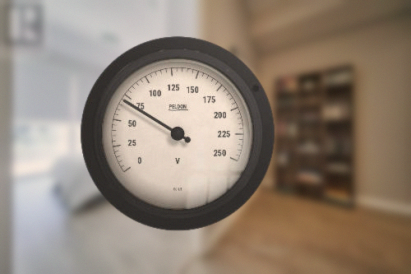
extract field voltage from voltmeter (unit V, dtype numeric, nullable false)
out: 70 V
